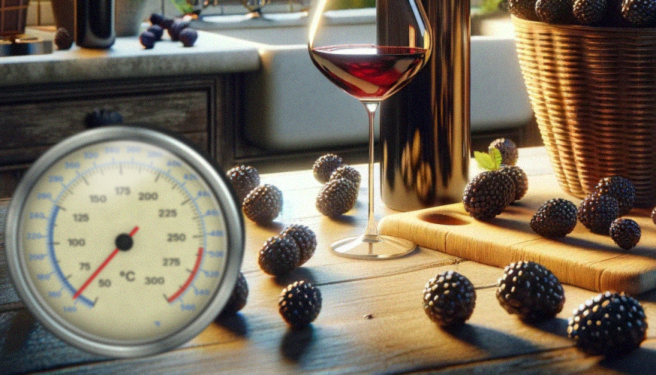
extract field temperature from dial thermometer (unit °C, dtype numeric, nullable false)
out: 62.5 °C
